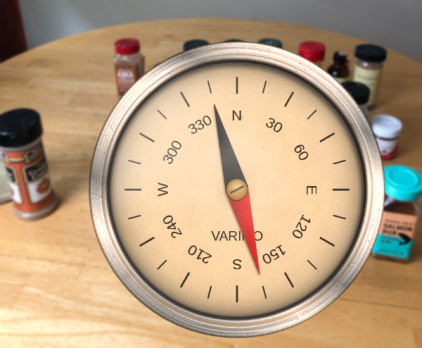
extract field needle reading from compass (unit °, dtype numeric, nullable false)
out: 165 °
